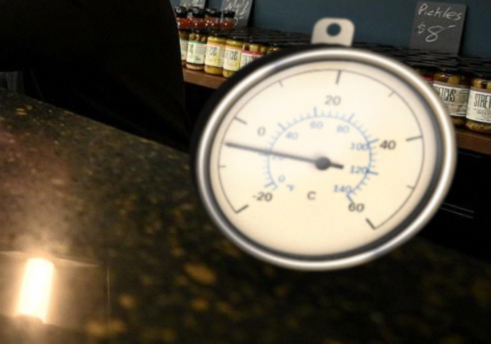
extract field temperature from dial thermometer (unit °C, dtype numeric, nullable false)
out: -5 °C
